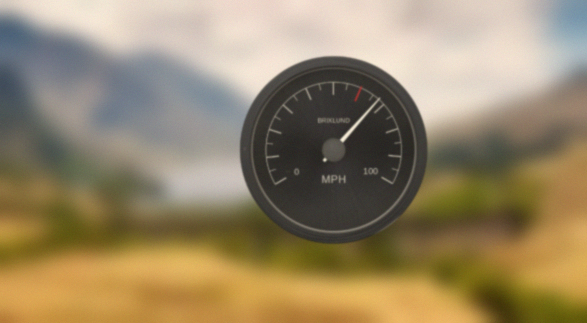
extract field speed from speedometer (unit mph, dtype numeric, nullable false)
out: 67.5 mph
